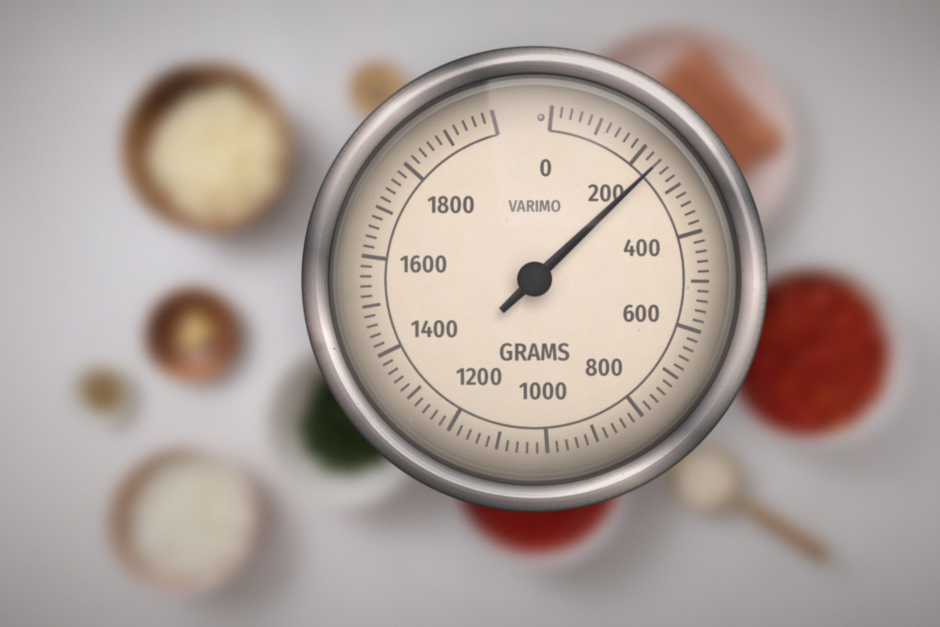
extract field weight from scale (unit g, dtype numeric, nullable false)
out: 240 g
